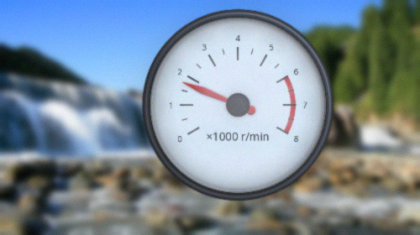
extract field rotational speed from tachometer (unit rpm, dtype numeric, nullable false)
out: 1750 rpm
